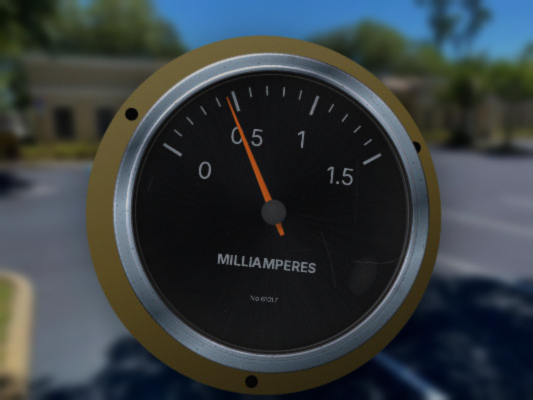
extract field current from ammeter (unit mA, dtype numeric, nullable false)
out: 0.45 mA
